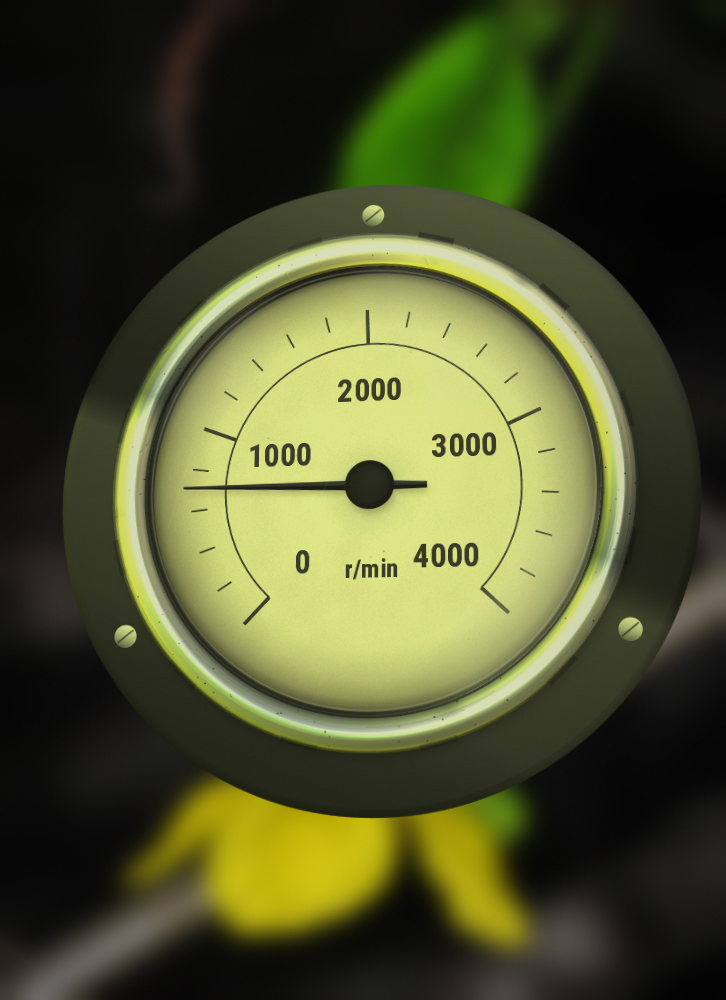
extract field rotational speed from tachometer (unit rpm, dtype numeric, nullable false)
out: 700 rpm
